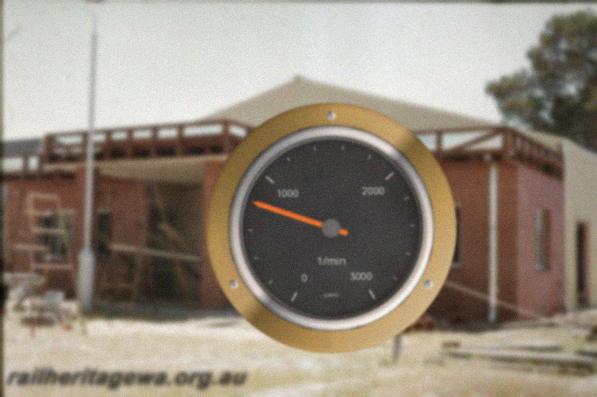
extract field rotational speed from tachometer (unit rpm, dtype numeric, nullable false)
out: 800 rpm
